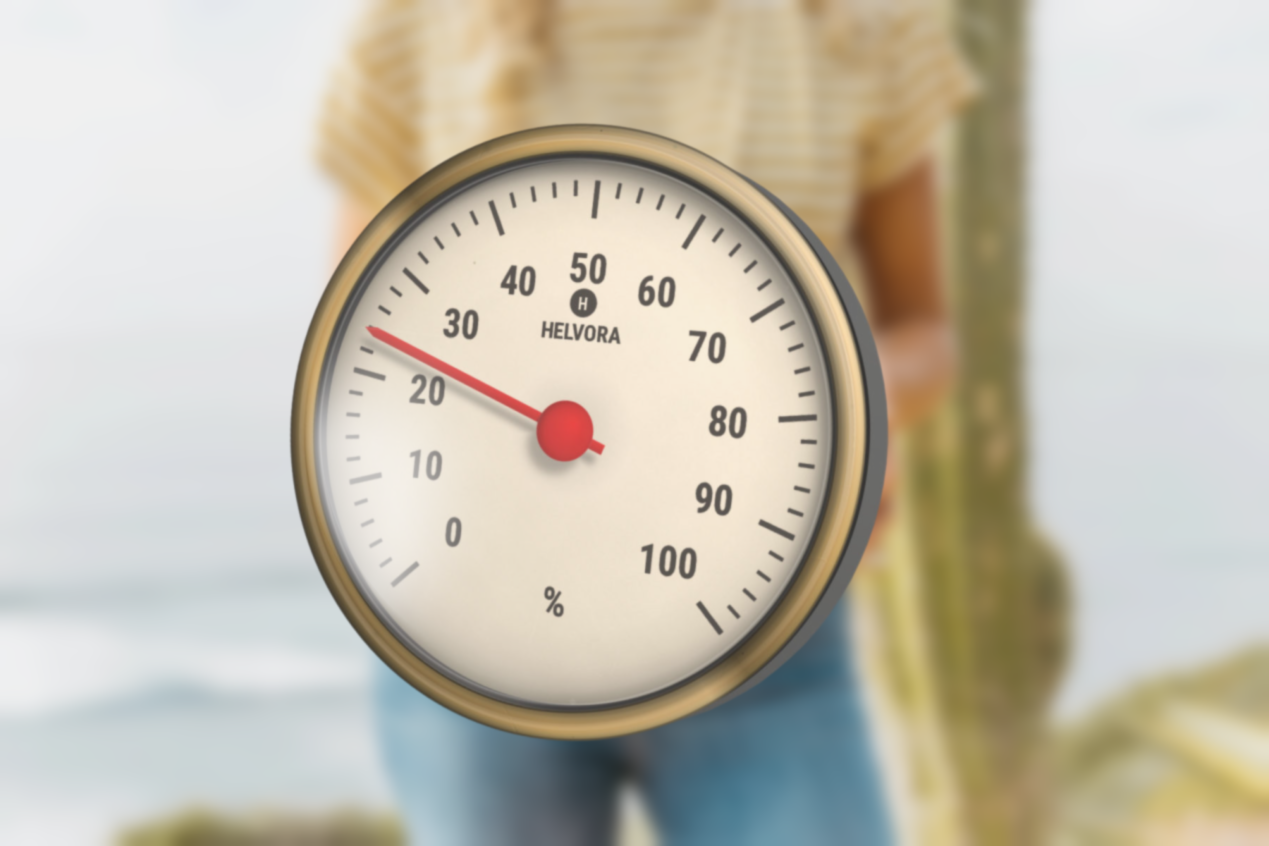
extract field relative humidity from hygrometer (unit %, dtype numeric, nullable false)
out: 24 %
